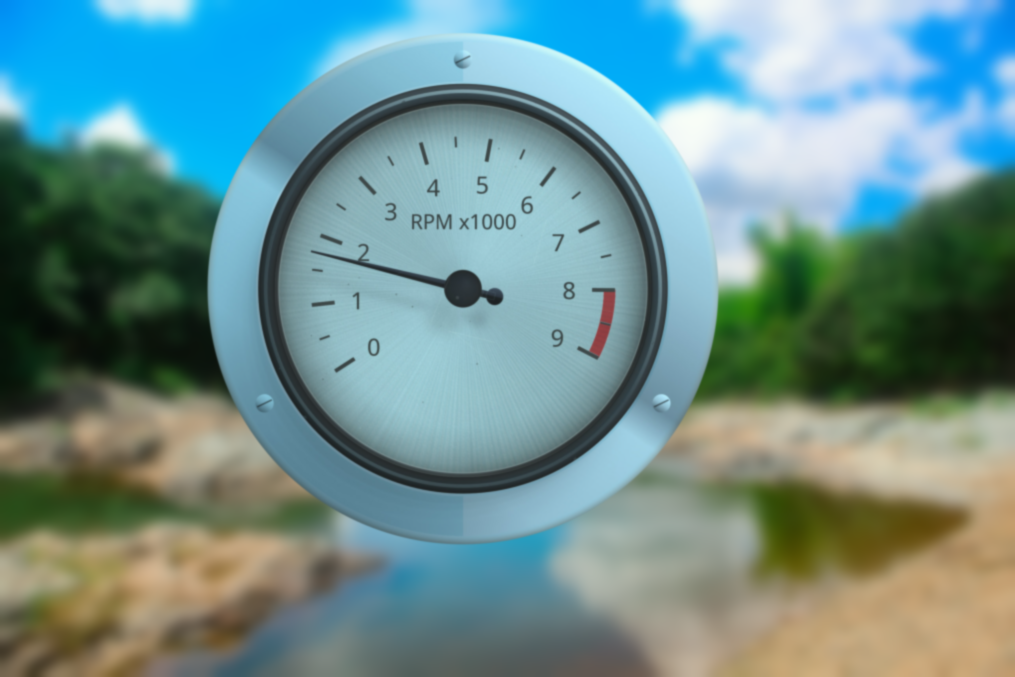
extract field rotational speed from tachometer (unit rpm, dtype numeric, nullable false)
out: 1750 rpm
